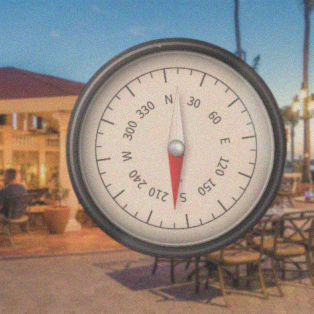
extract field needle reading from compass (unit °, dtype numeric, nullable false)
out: 190 °
